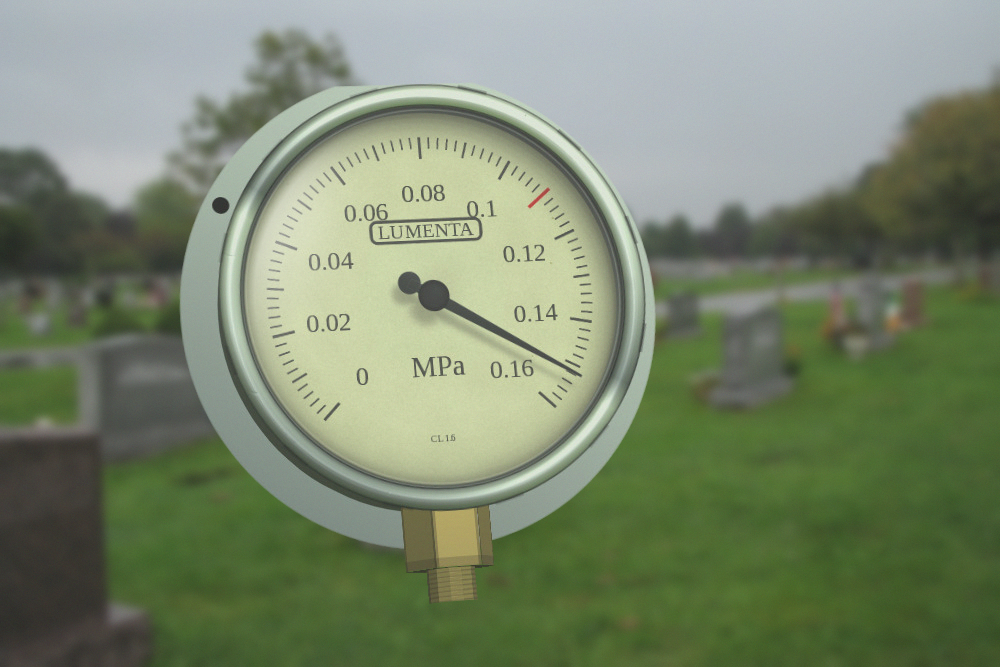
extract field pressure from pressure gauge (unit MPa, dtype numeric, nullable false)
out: 0.152 MPa
